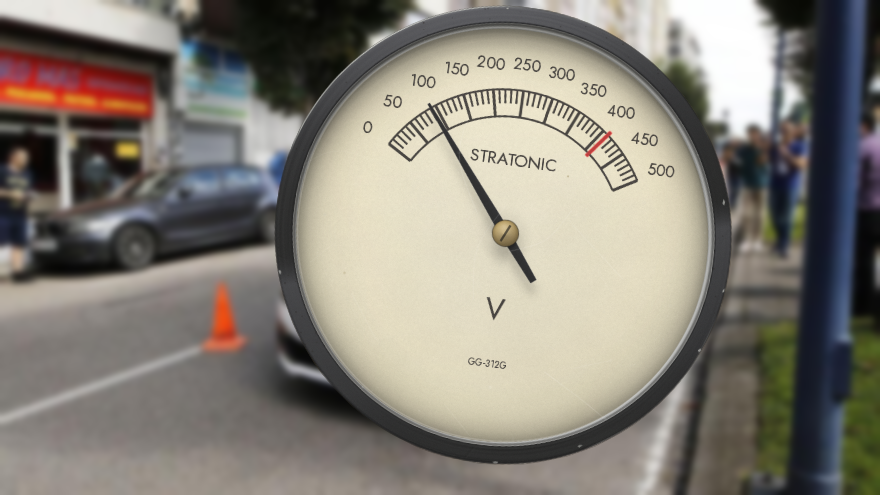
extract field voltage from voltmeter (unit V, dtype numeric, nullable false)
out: 90 V
